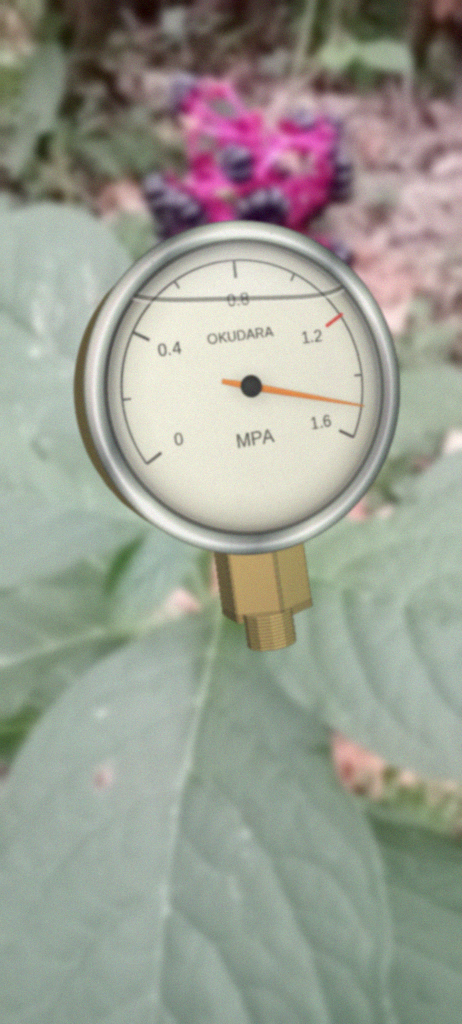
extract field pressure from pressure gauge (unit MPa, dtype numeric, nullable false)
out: 1.5 MPa
